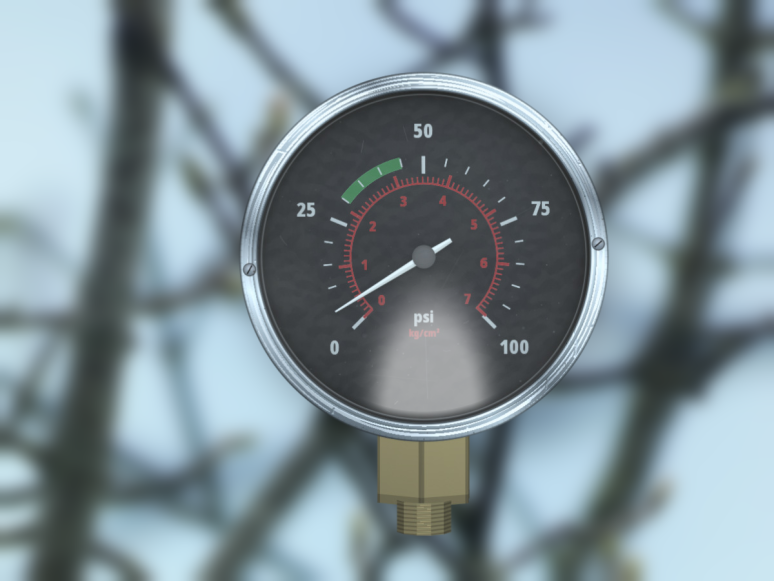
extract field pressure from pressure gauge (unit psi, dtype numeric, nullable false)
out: 5 psi
